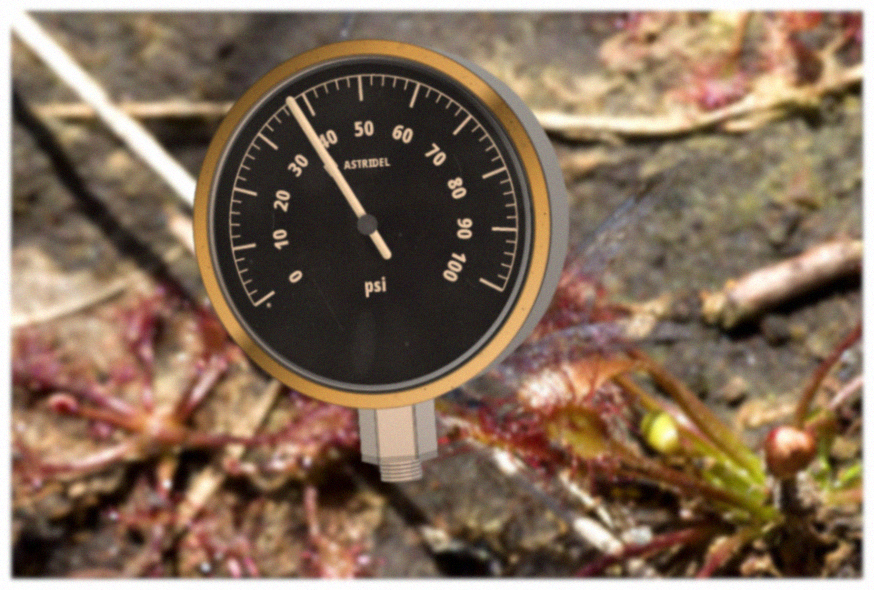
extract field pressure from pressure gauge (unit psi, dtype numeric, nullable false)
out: 38 psi
